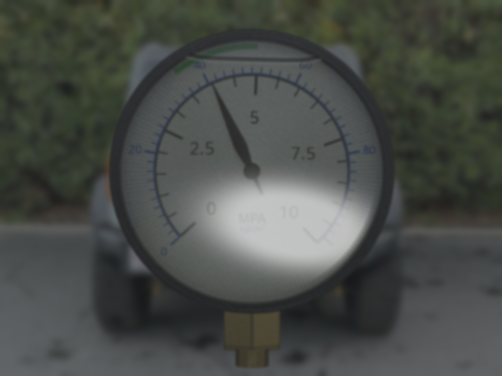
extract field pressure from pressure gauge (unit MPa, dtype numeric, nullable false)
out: 4 MPa
